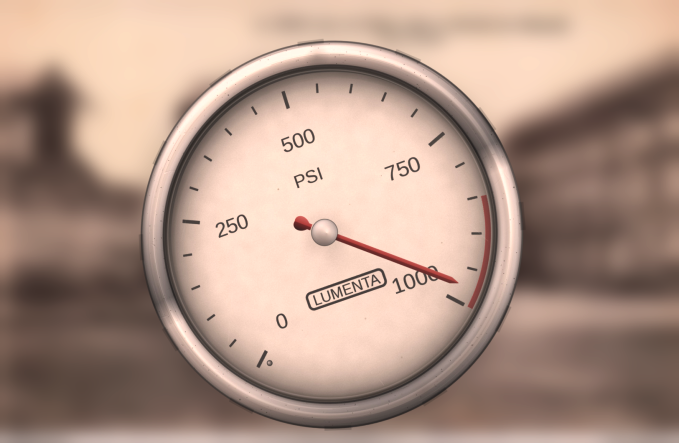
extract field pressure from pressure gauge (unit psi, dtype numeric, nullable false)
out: 975 psi
